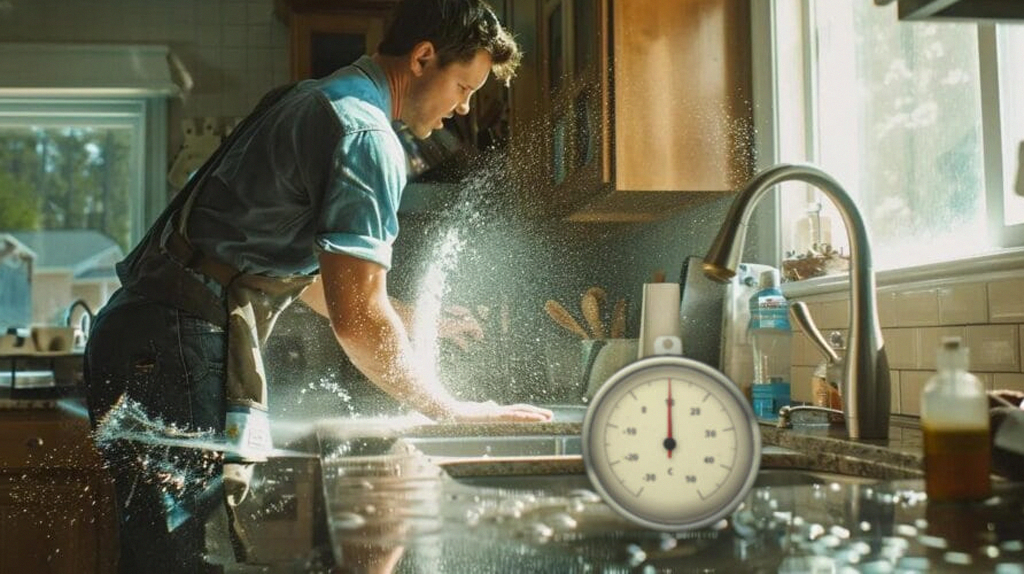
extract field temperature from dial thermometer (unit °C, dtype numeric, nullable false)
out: 10 °C
